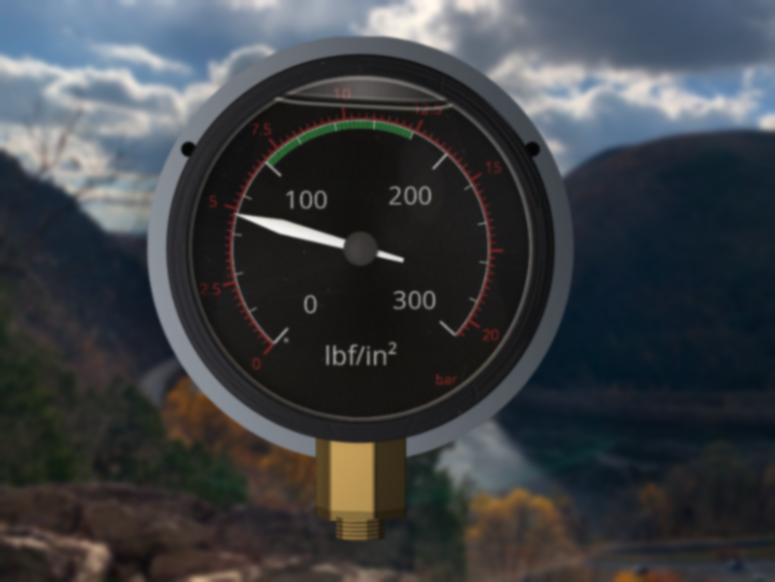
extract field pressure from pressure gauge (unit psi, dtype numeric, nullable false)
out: 70 psi
